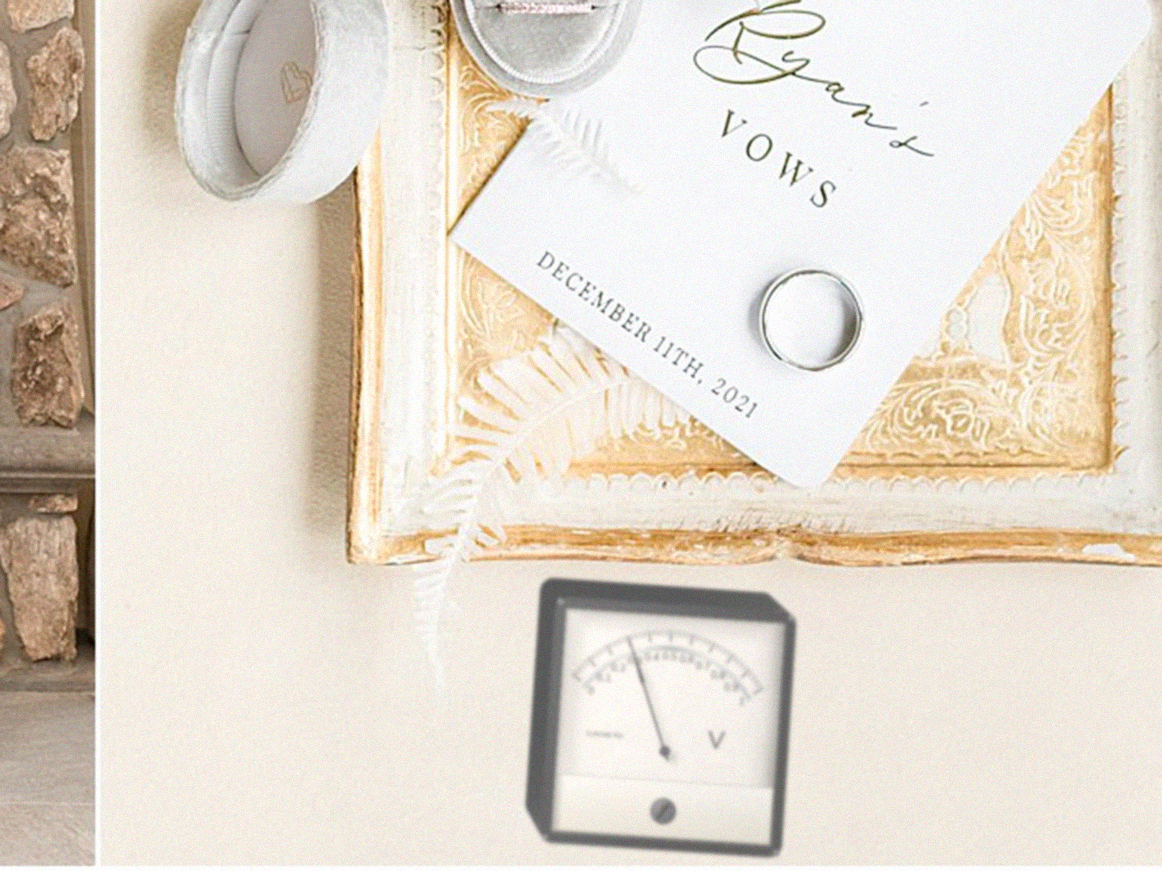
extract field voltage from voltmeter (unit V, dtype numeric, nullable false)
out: 0.3 V
